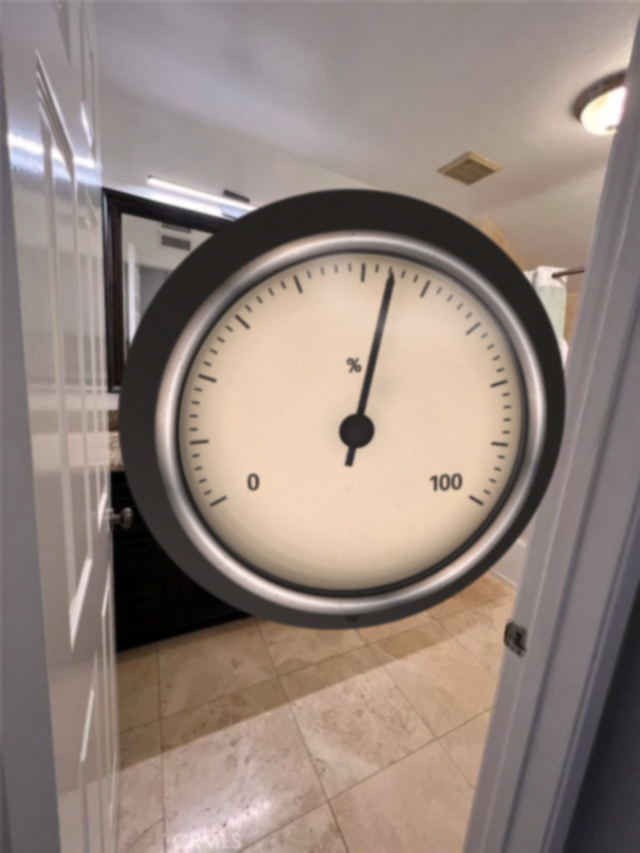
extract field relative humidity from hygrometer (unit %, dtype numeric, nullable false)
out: 54 %
